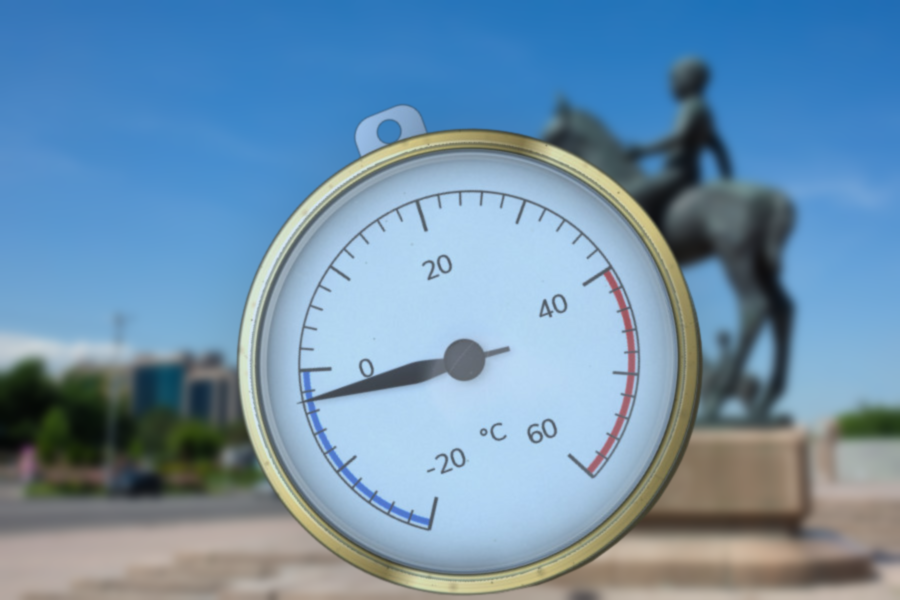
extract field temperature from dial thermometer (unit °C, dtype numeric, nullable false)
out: -3 °C
